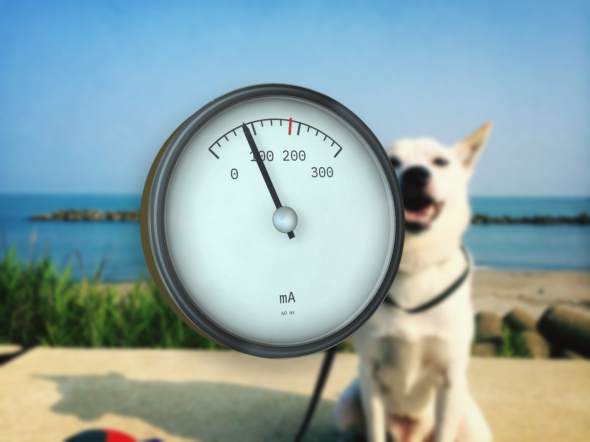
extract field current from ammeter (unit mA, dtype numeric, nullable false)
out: 80 mA
